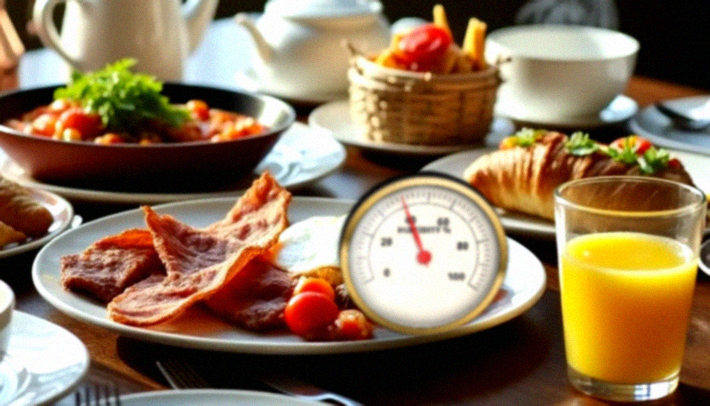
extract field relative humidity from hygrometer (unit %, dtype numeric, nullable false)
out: 40 %
